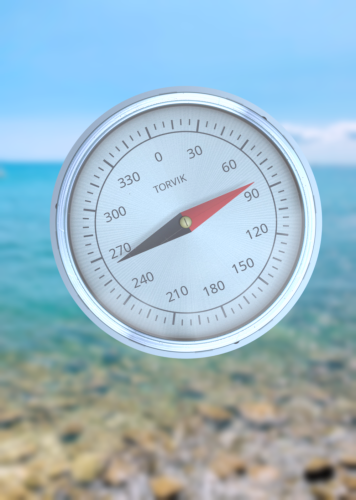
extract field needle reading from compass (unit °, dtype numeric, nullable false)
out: 82.5 °
